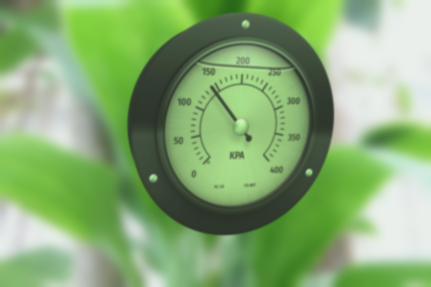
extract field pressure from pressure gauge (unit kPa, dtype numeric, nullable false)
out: 140 kPa
